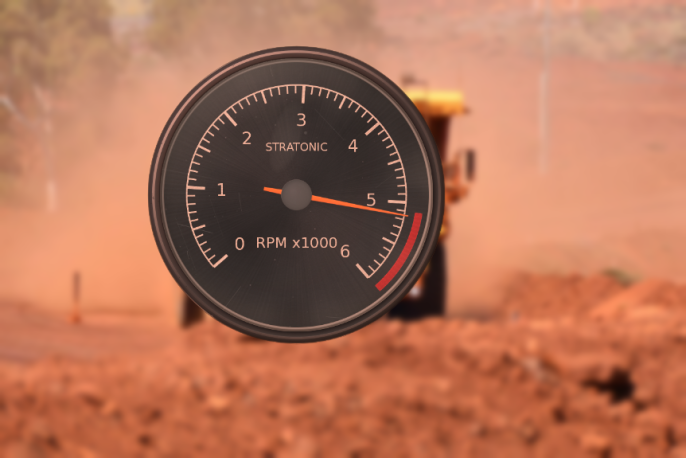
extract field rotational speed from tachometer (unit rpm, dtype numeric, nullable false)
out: 5150 rpm
